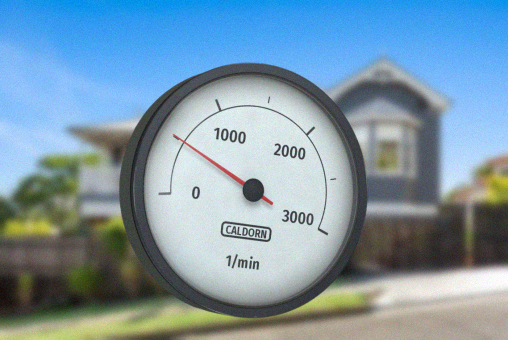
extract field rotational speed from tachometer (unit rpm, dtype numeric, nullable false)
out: 500 rpm
